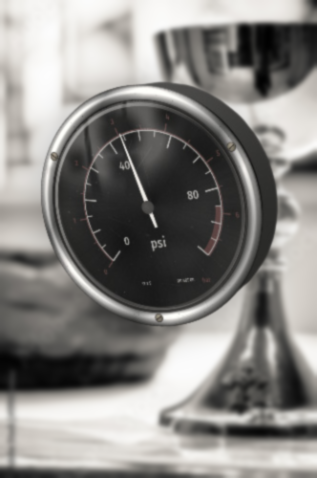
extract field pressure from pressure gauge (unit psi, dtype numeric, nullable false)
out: 45 psi
